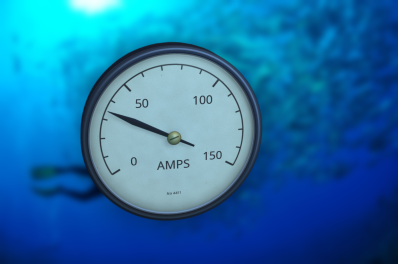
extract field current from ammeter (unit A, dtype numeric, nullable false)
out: 35 A
